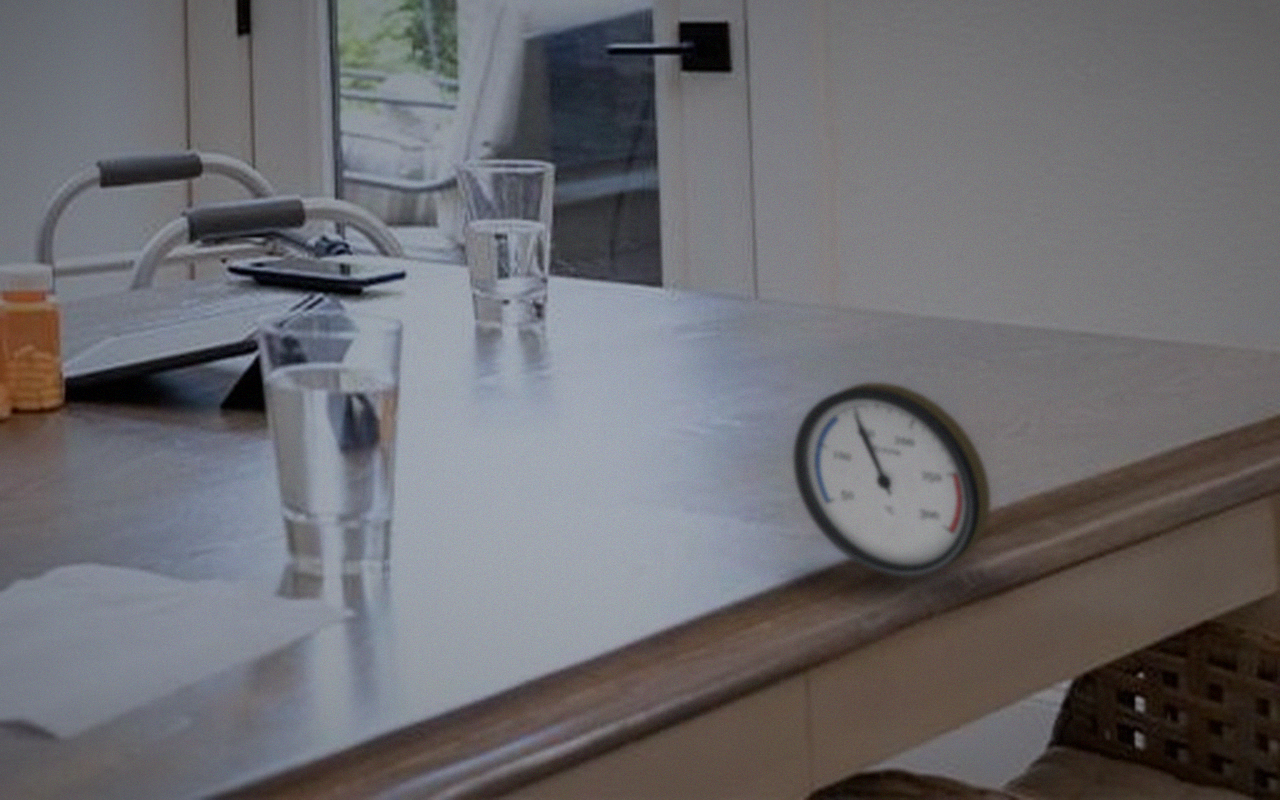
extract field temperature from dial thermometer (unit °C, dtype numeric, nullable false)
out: 150 °C
